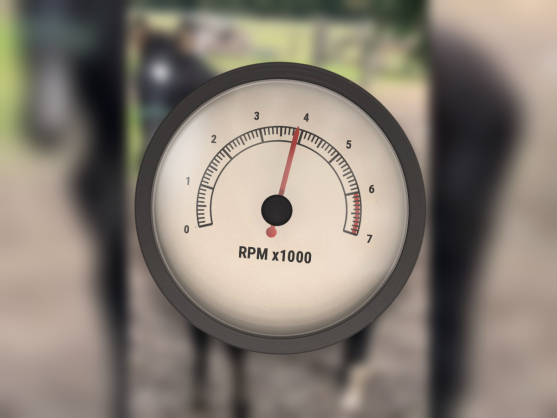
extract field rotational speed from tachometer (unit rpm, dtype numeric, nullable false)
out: 3900 rpm
